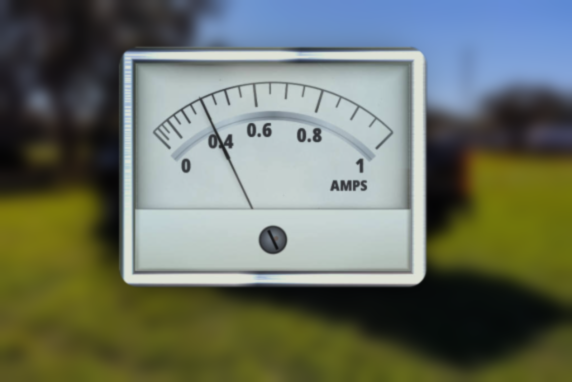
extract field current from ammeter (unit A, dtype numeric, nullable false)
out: 0.4 A
